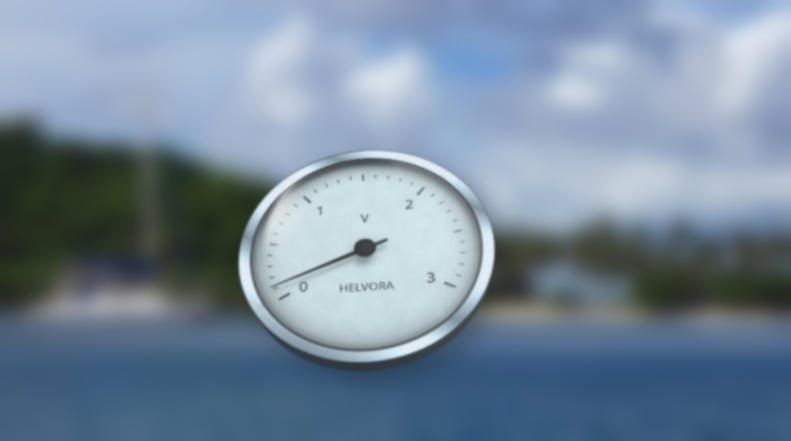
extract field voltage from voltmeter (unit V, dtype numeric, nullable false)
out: 0.1 V
